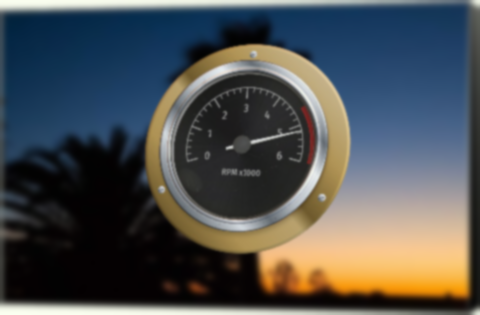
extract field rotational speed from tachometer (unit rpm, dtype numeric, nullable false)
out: 5200 rpm
